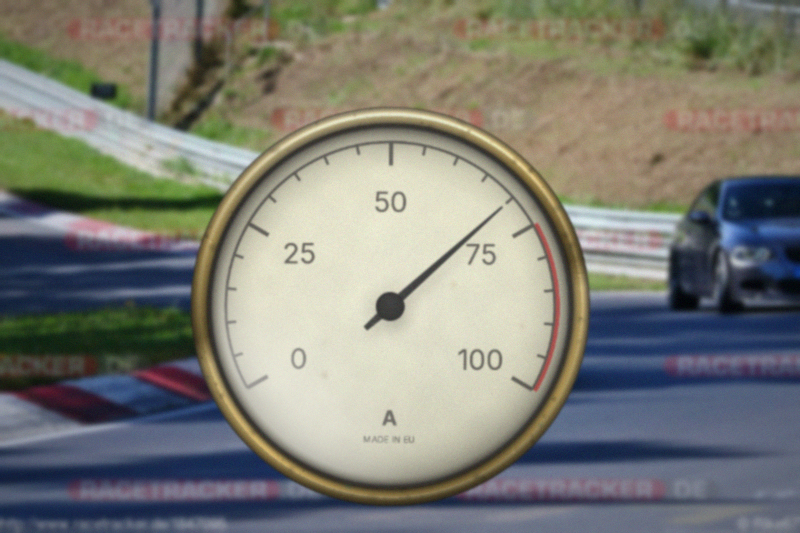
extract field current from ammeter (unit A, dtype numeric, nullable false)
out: 70 A
